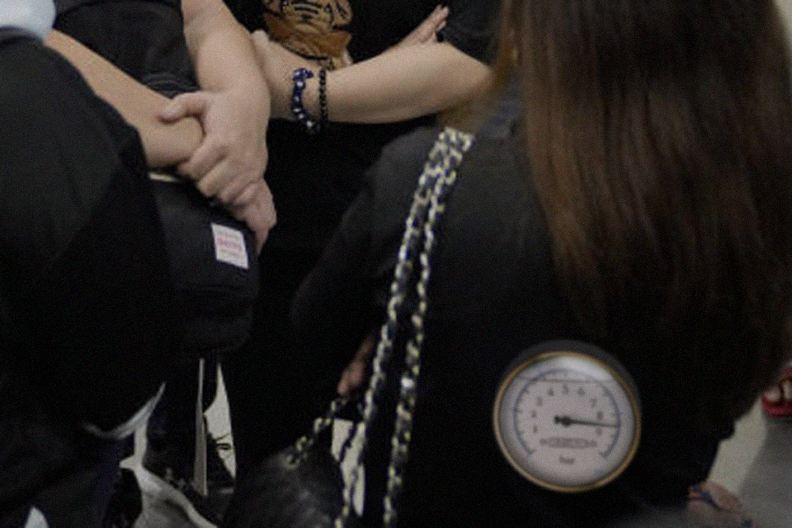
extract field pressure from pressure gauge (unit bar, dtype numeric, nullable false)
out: 8.5 bar
